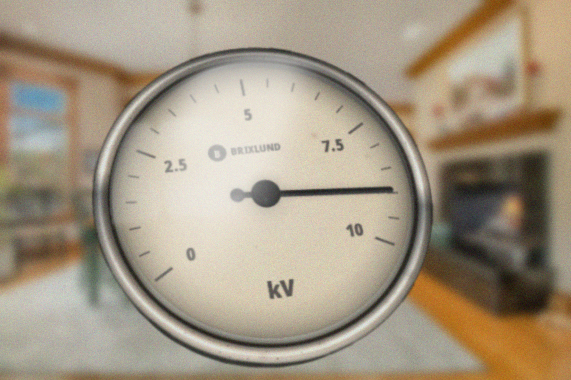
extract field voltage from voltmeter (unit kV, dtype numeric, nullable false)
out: 9 kV
